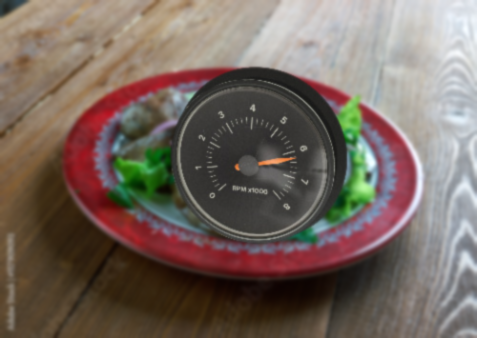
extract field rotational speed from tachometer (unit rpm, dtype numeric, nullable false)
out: 6200 rpm
